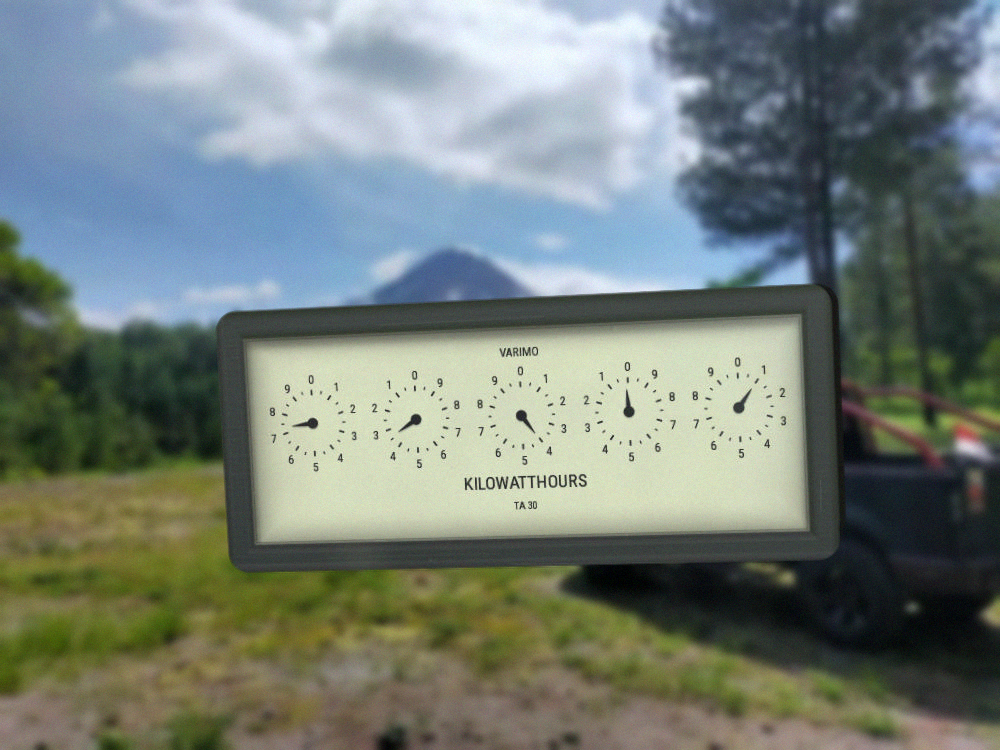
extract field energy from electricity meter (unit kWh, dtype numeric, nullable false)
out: 73401 kWh
